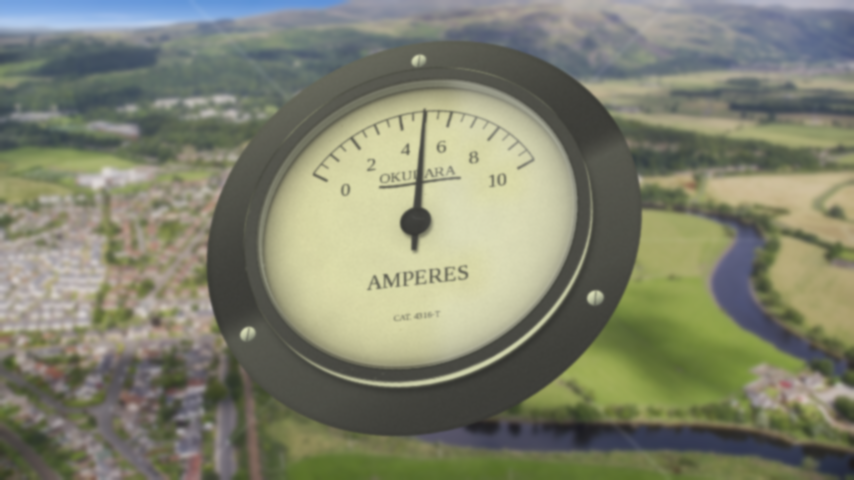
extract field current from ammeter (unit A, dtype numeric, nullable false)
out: 5 A
